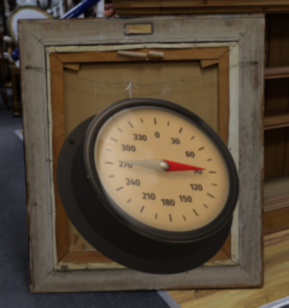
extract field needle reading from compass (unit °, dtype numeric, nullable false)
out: 90 °
